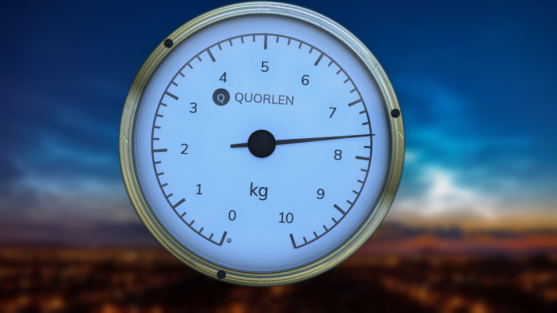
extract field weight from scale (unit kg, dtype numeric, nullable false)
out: 7.6 kg
